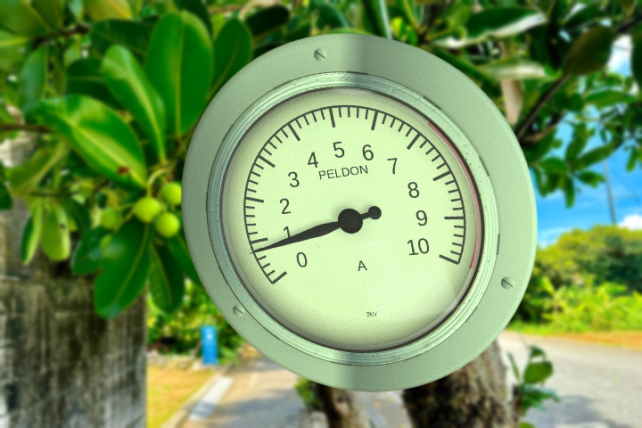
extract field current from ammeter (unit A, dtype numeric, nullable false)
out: 0.8 A
